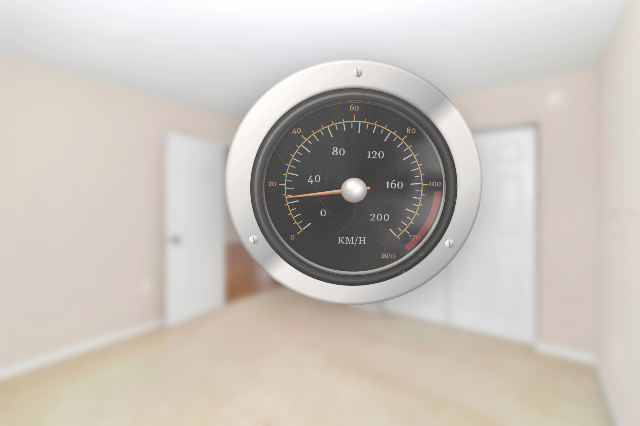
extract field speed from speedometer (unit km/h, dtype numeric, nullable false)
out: 25 km/h
